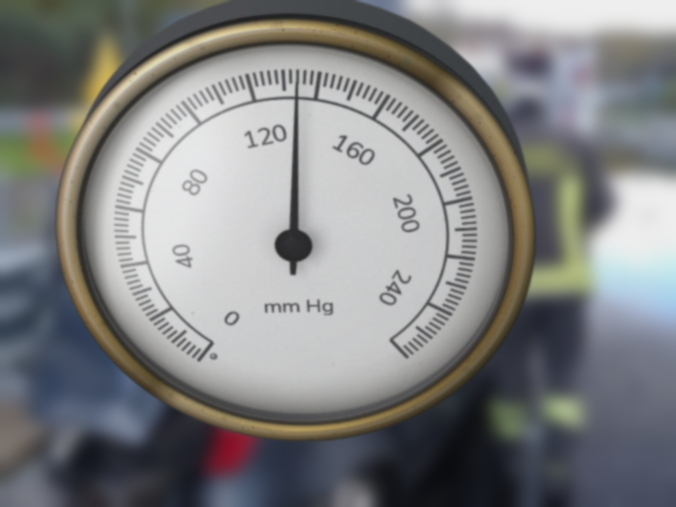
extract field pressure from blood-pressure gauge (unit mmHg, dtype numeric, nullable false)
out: 134 mmHg
